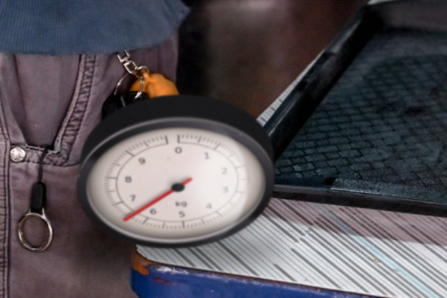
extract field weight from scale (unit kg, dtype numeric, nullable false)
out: 6.5 kg
